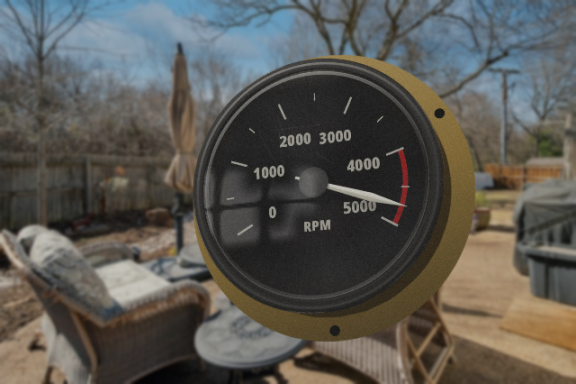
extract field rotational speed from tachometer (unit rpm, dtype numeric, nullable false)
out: 4750 rpm
